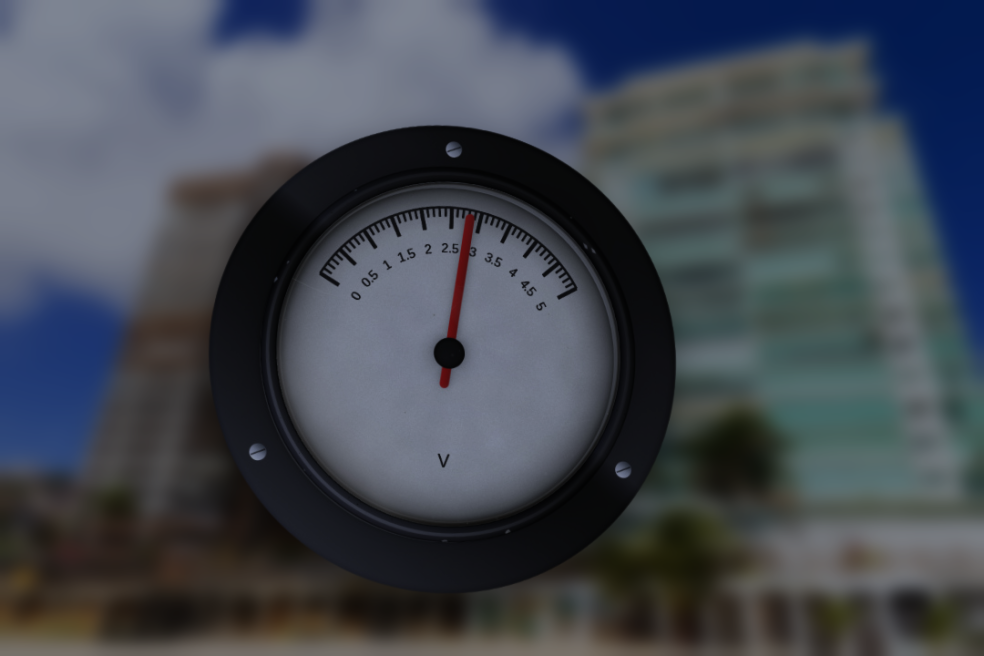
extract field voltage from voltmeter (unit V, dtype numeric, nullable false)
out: 2.8 V
